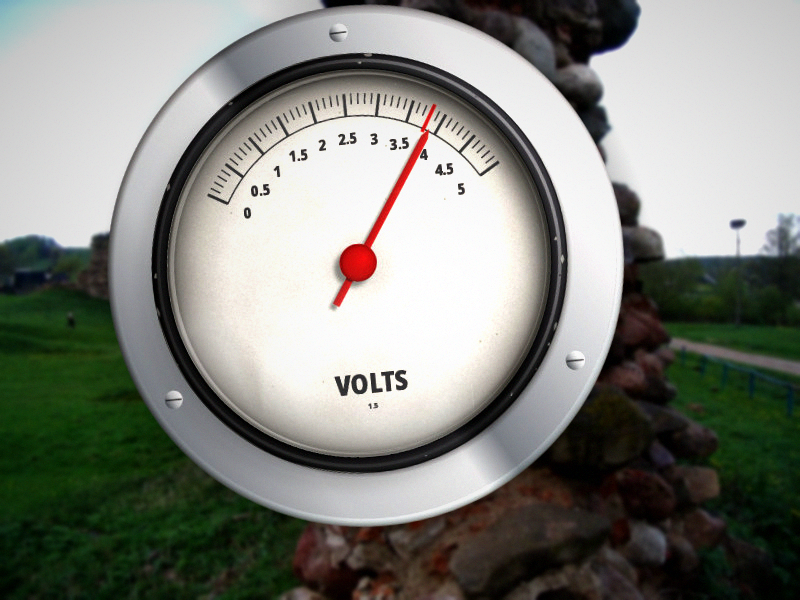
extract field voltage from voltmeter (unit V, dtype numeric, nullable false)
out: 3.9 V
